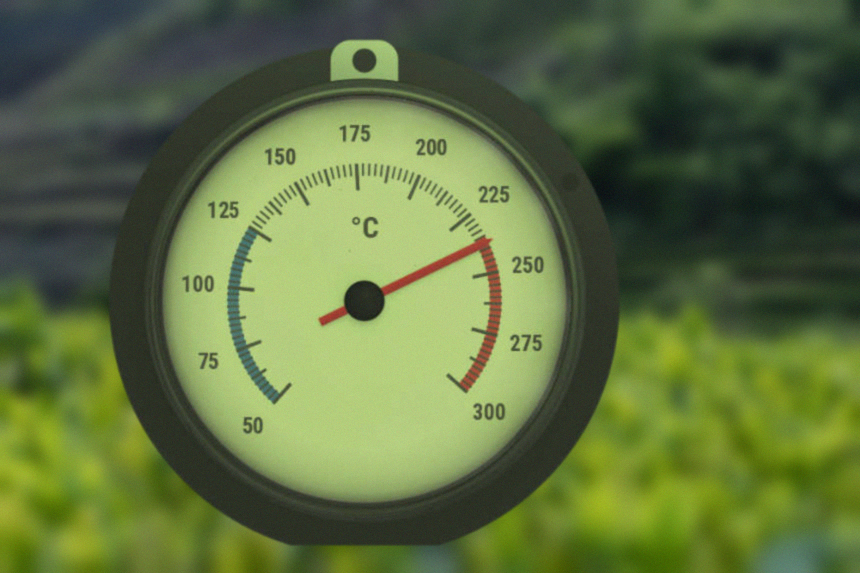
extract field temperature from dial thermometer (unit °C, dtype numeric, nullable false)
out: 237.5 °C
